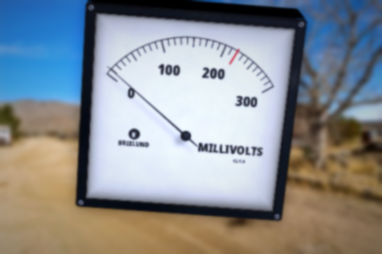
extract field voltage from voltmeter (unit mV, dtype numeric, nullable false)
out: 10 mV
